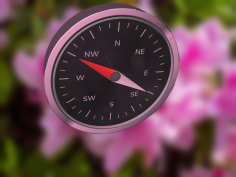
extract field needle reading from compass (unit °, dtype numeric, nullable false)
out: 300 °
